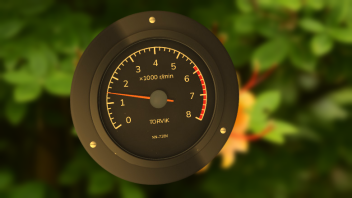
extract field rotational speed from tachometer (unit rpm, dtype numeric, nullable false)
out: 1400 rpm
